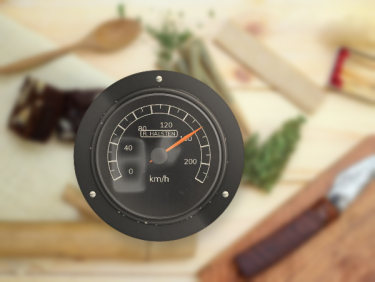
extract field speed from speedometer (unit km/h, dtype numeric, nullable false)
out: 160 km/h
